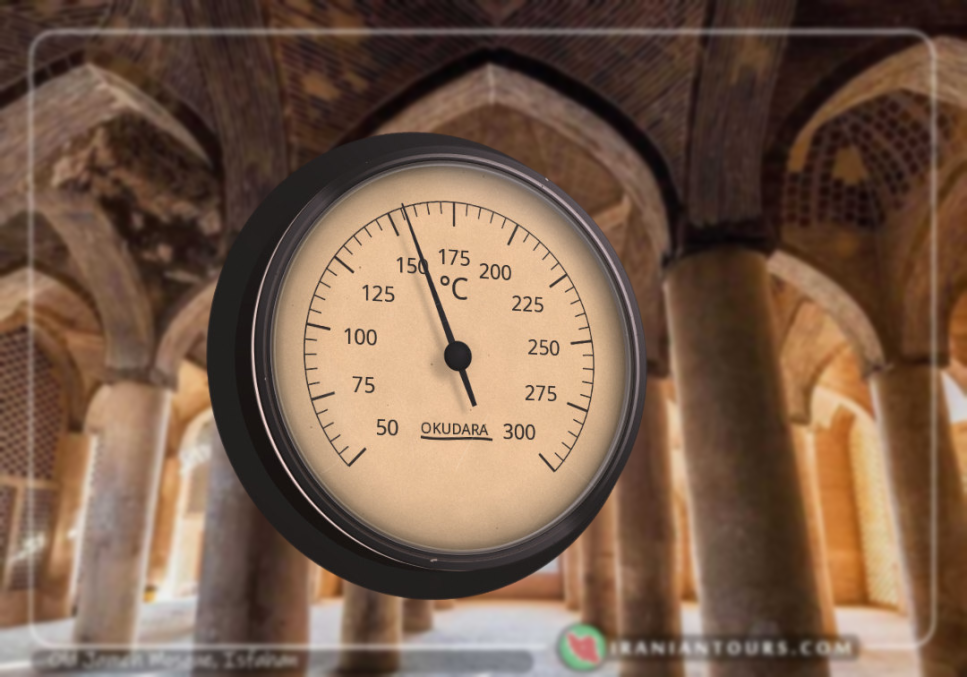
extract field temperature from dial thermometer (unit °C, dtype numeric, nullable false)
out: 155 °C
